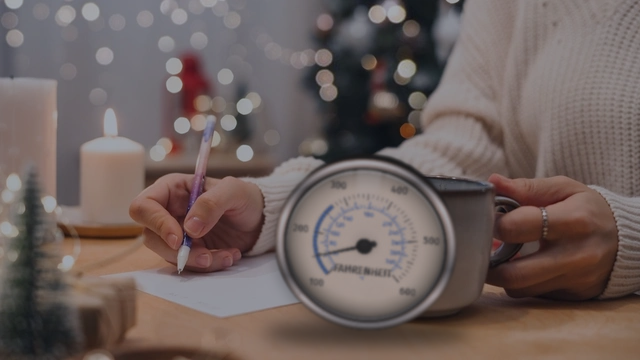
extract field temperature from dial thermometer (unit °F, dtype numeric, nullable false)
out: 150 °F
